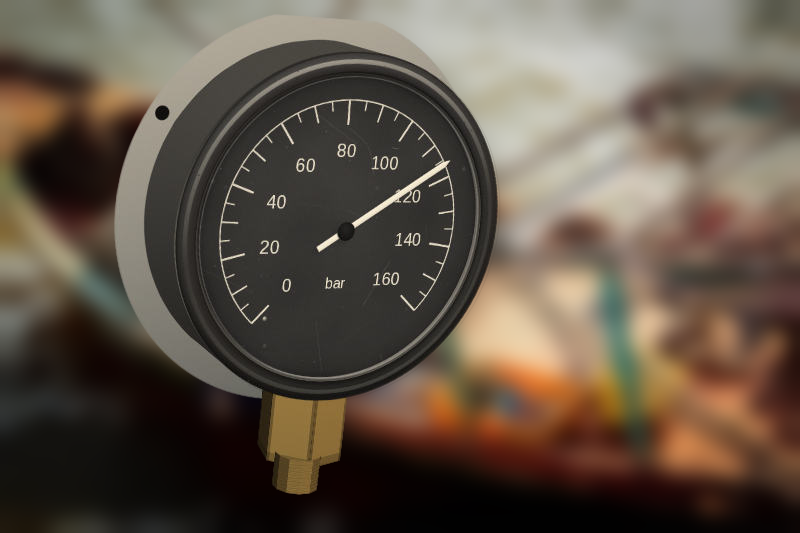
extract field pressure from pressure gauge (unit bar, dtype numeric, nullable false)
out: 115 bar
